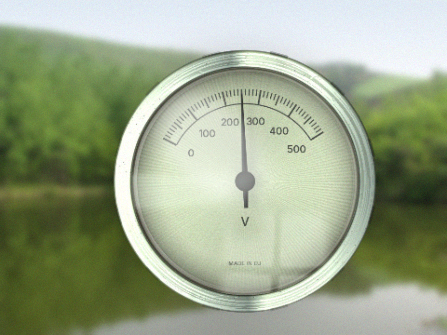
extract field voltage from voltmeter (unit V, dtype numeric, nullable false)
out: 250 V
